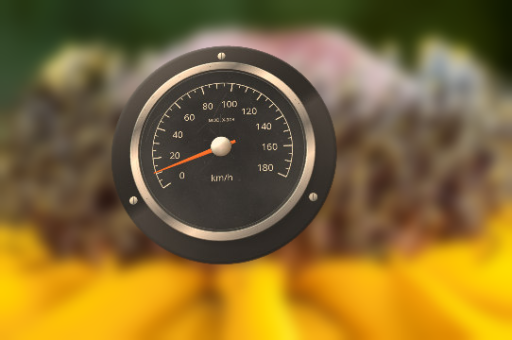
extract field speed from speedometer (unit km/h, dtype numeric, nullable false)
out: 10 km/h
